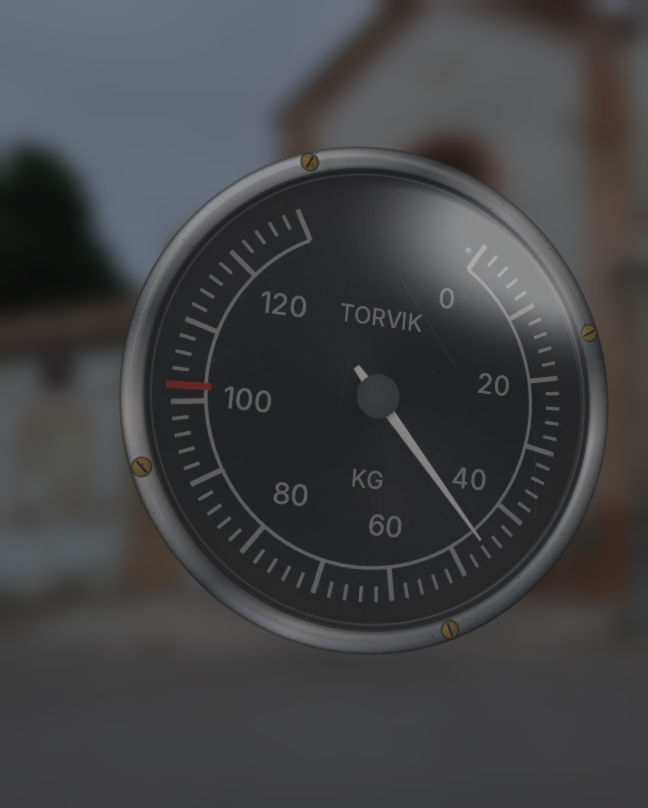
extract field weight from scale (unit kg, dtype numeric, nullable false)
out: 46 kg
